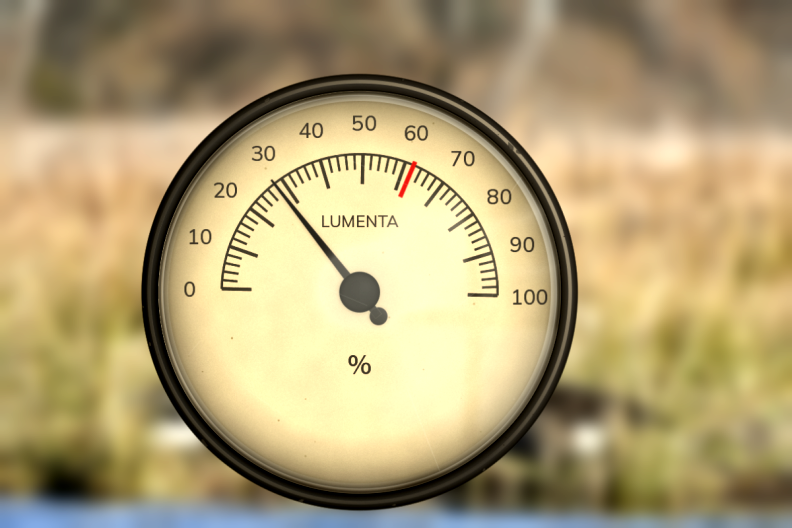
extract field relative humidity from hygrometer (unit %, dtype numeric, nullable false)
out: 28 %
